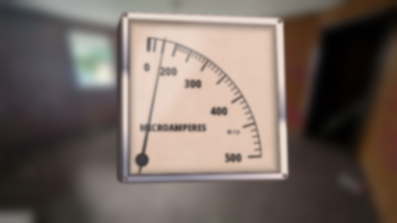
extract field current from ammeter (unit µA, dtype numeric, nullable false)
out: 150 µA
